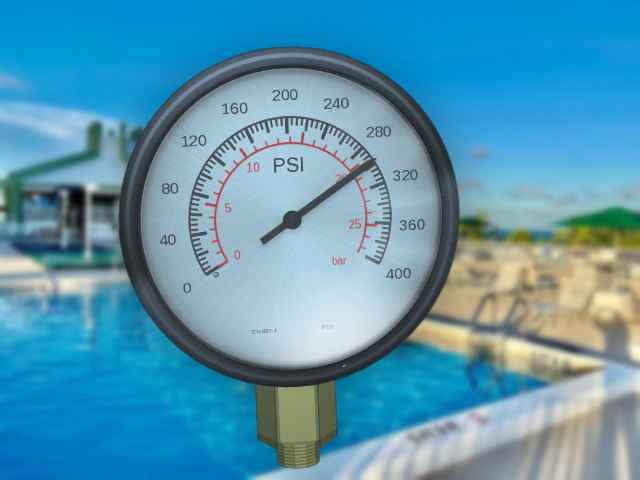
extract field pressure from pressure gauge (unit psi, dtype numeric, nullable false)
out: 295 psi
